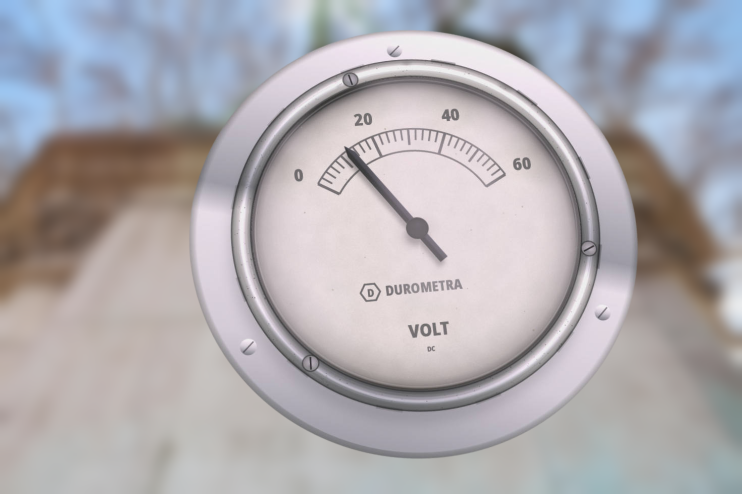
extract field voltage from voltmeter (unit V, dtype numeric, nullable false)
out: 12 V
